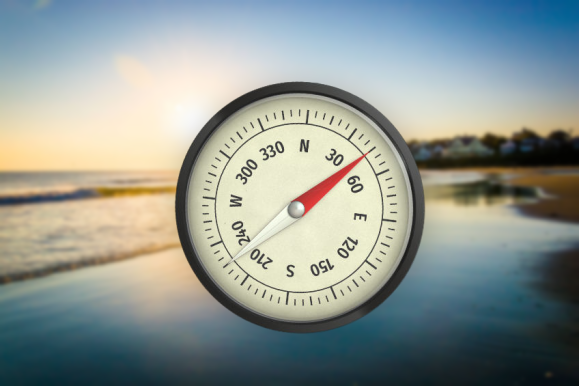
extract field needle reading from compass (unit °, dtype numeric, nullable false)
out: 45 °
